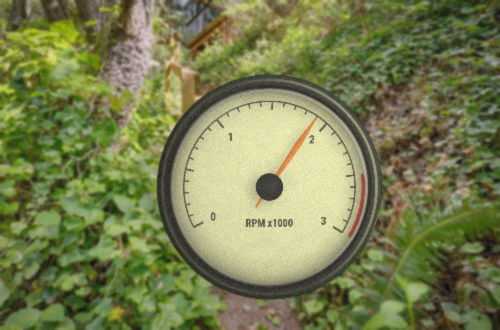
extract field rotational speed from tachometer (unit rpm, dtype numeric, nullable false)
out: 1900 rpm
